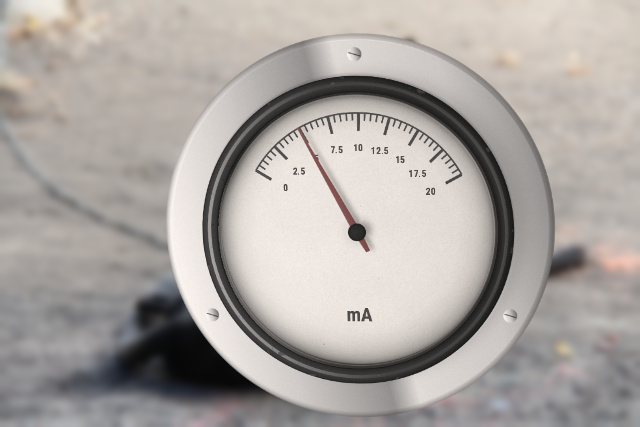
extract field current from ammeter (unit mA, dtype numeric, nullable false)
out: 5 mA
